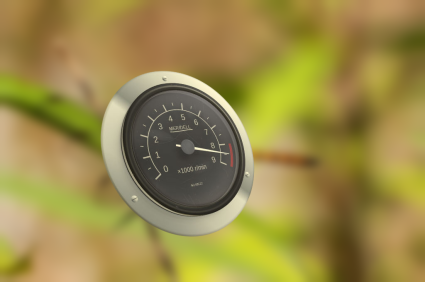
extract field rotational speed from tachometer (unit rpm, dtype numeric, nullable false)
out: 8500 rpm
